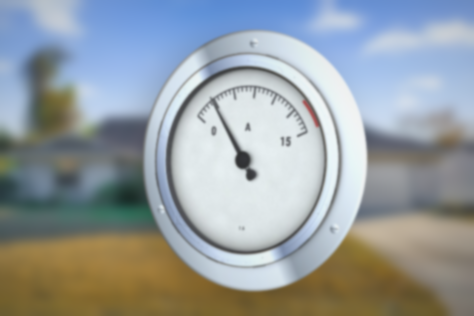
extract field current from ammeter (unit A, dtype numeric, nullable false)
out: 2.5 A
